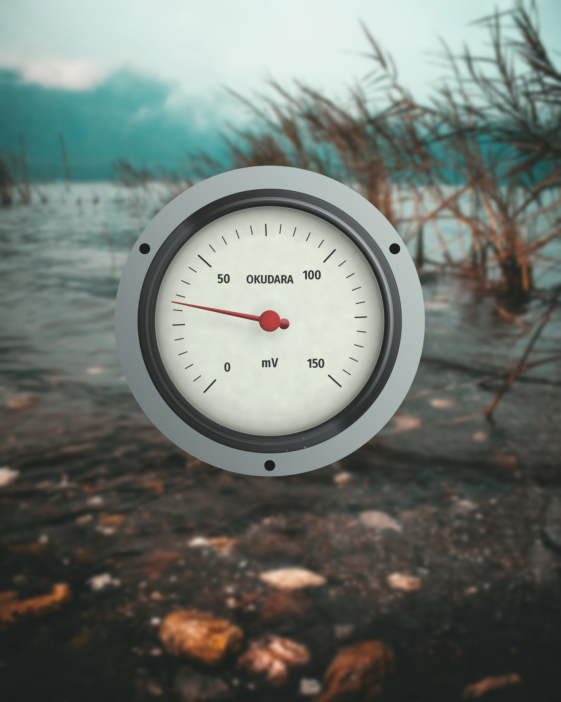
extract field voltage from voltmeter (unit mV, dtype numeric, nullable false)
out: 32.5 mV
